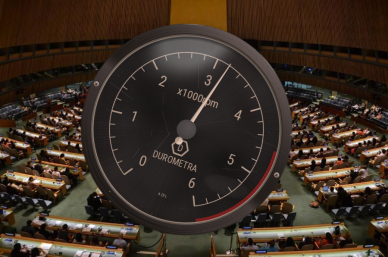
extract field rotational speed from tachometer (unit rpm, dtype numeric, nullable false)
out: 3200 rpm
